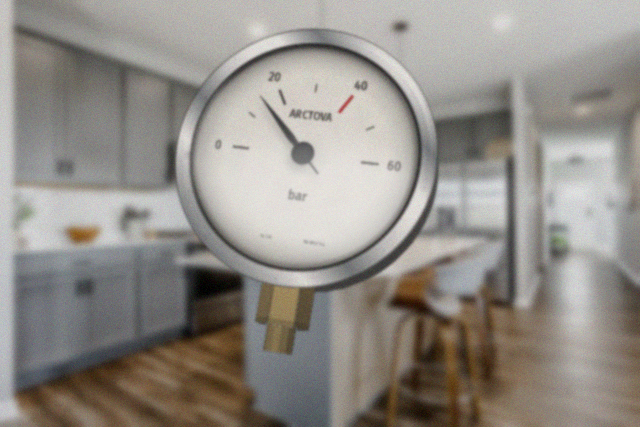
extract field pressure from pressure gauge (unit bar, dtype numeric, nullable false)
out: 15 bar
